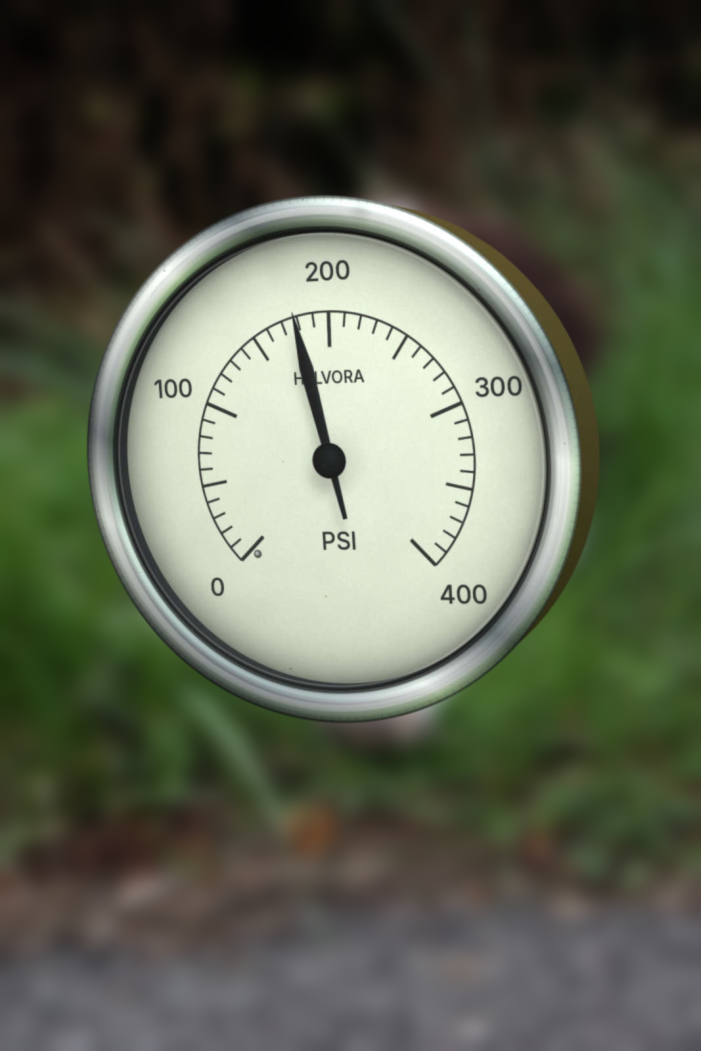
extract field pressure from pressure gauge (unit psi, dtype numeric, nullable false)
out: 180 psi
